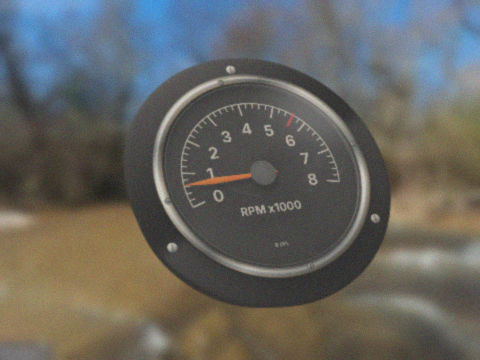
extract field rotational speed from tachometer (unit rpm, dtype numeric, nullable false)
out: 600 rpm
